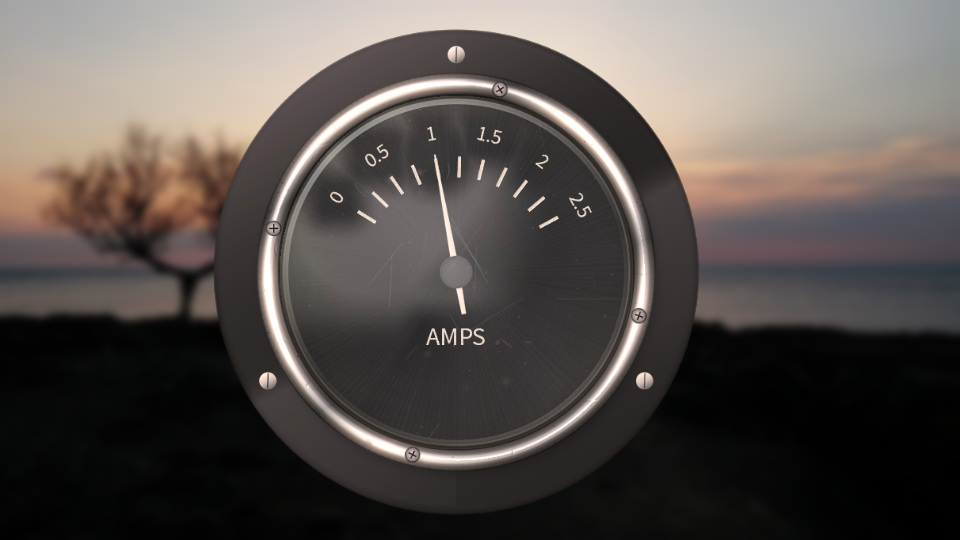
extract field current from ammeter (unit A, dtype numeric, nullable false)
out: 1 A
